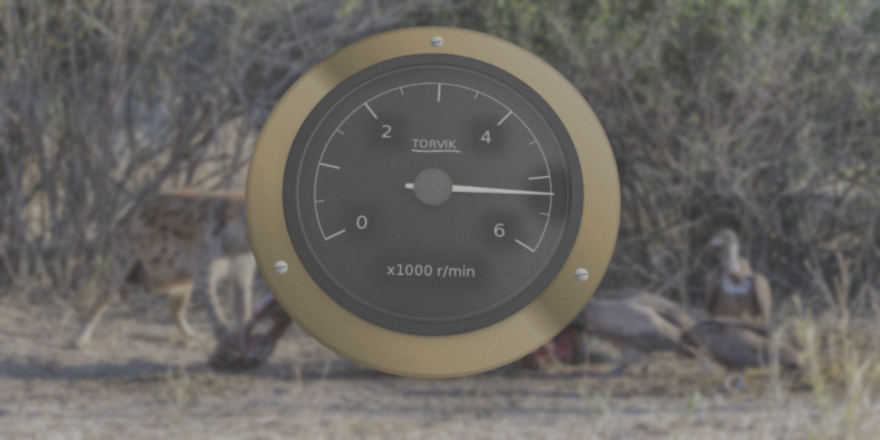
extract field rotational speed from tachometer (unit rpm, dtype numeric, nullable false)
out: 5250 rpm
